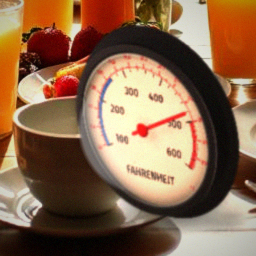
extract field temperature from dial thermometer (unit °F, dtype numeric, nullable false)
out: 480 °F
